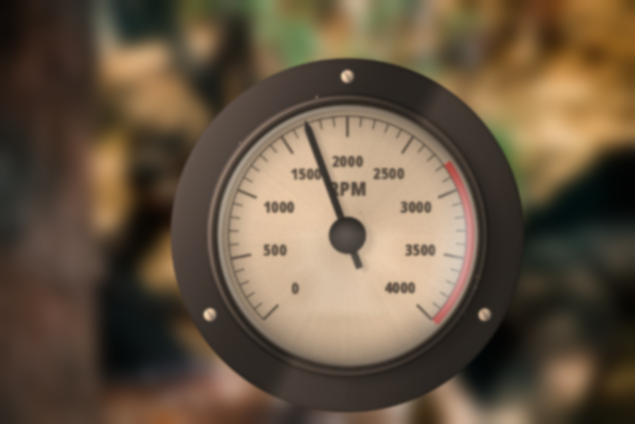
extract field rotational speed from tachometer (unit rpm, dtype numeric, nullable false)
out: 1700 rpm
